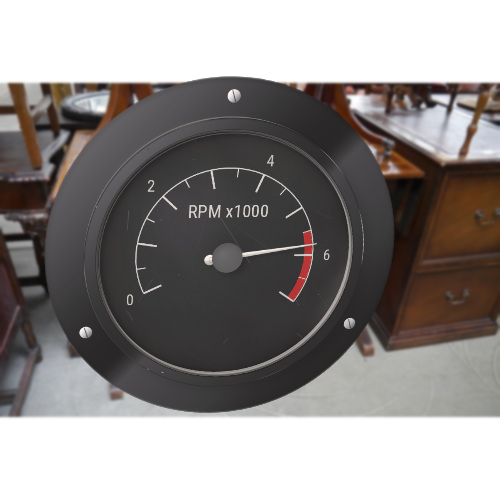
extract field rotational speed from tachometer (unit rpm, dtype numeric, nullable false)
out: 5750 rpm
